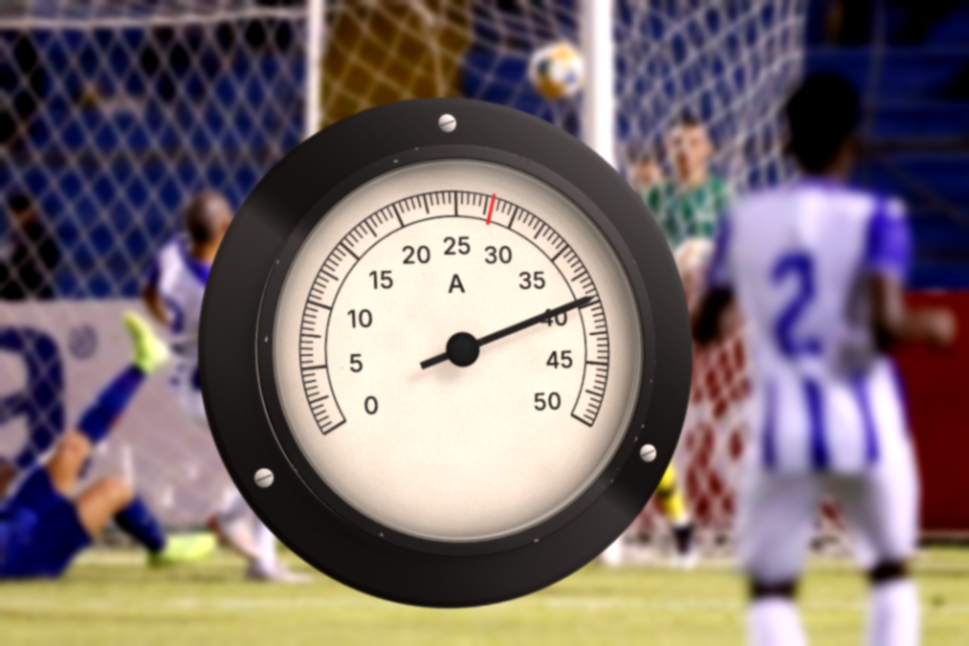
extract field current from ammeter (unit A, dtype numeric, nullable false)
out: 39.5 A
